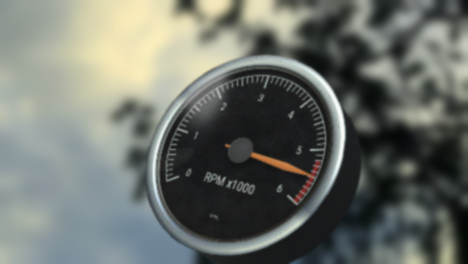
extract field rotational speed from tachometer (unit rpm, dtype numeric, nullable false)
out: 5500 rpm
